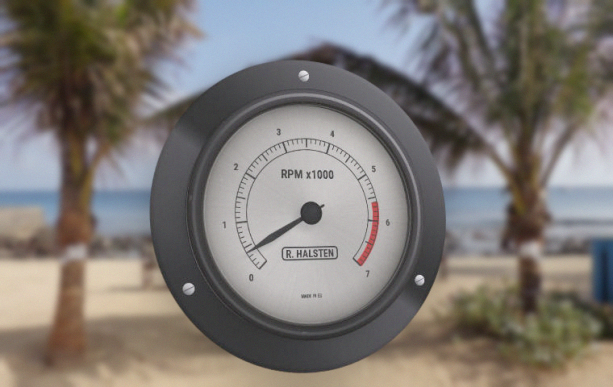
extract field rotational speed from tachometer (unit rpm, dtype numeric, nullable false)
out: 400 rpm
